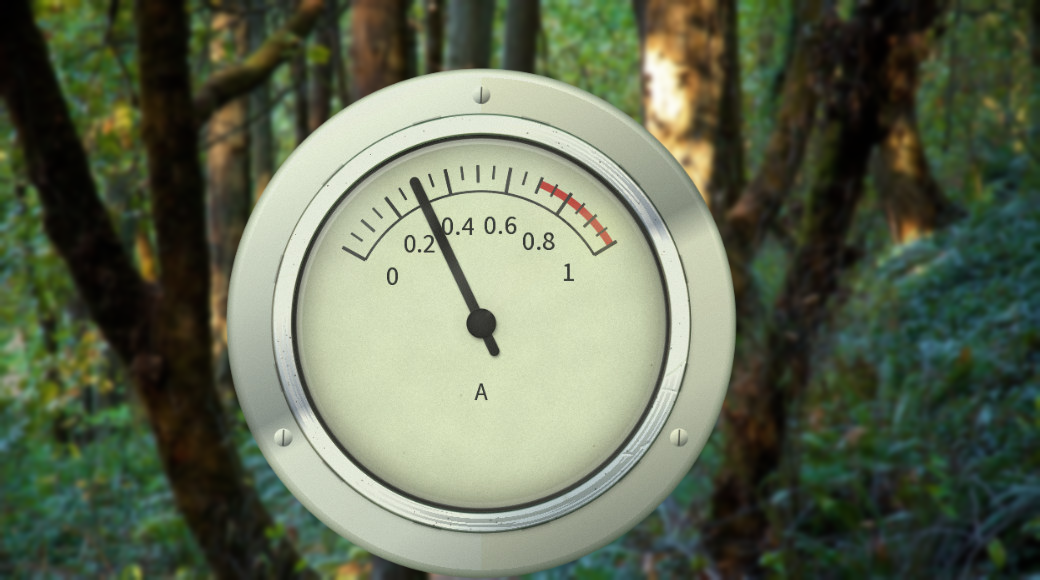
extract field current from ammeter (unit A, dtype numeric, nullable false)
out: 0.3 A
